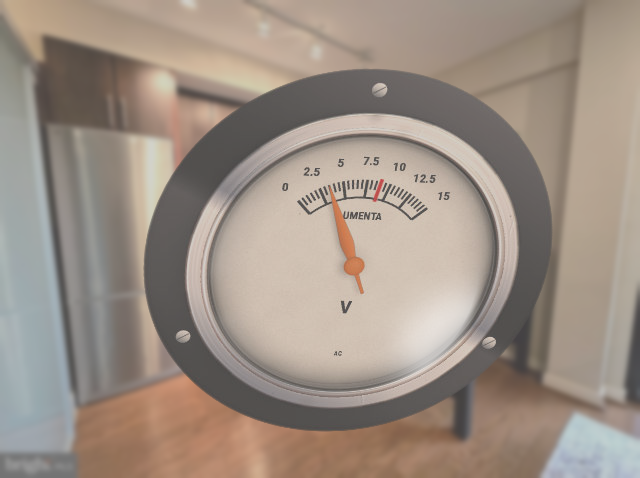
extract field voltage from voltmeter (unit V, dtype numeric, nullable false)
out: 3.5 V
